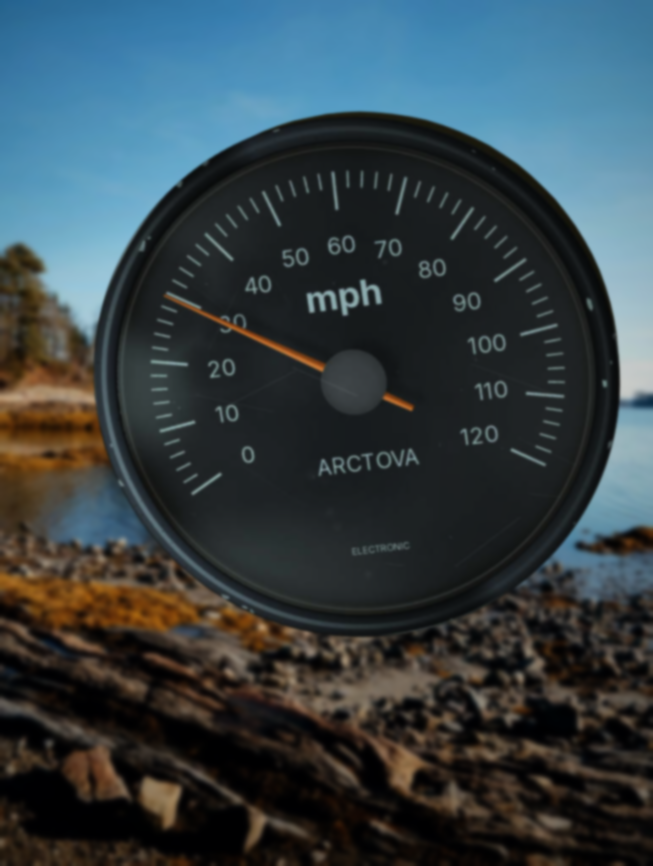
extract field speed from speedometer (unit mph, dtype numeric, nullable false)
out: 30 mph
